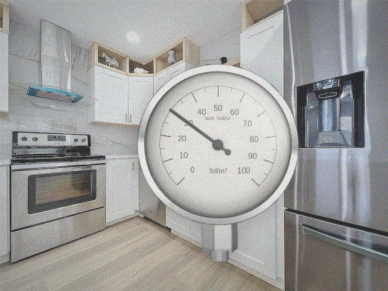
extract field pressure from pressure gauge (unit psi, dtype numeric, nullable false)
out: 30 psi
